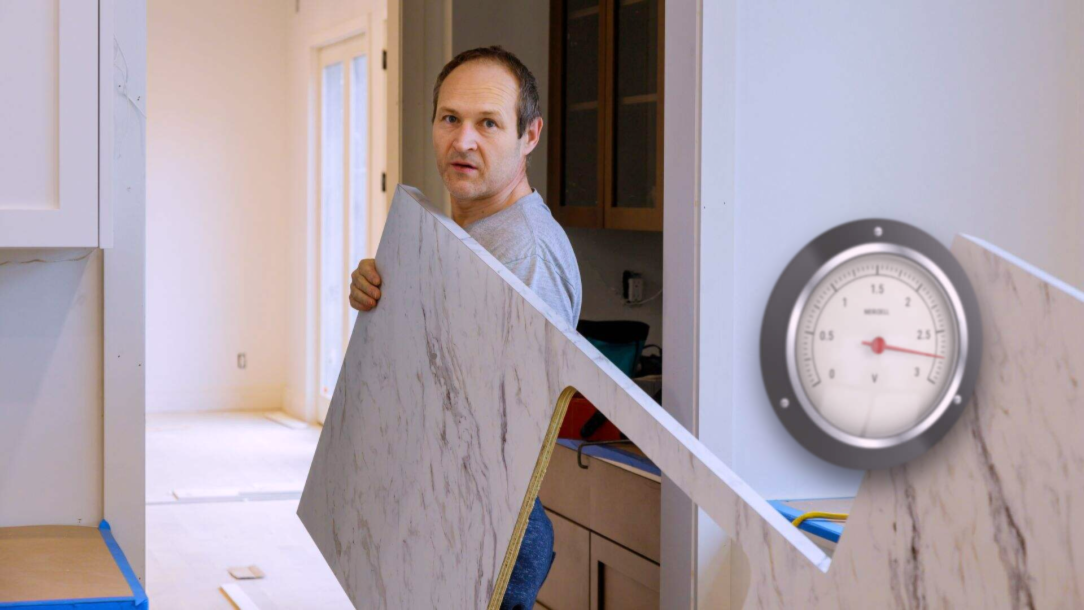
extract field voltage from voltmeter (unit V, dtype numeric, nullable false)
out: 2.75 V
